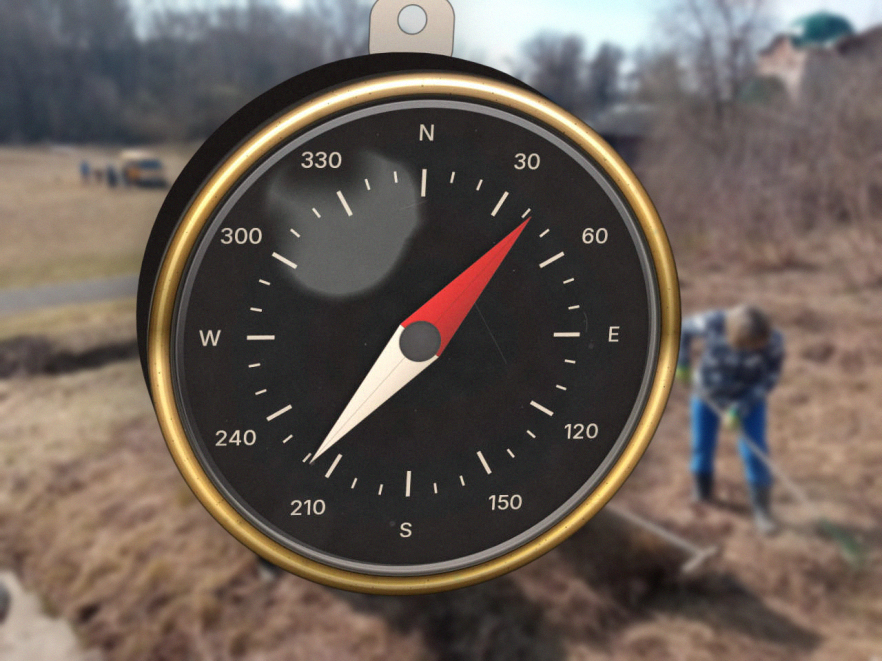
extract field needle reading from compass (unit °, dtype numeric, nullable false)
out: 40 °
